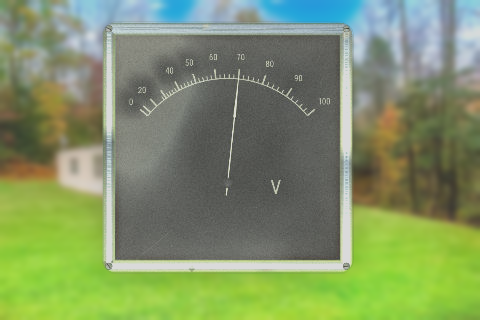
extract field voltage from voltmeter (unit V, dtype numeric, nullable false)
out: 70 V
